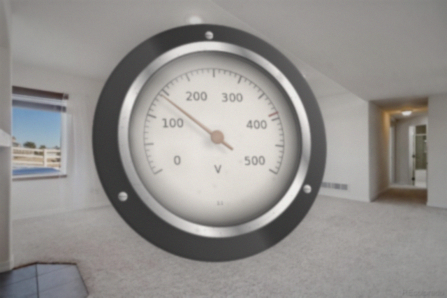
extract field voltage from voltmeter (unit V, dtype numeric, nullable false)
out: 140 V
